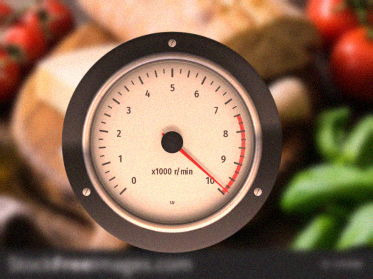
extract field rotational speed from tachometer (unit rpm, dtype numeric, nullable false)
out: 9875 rpm
